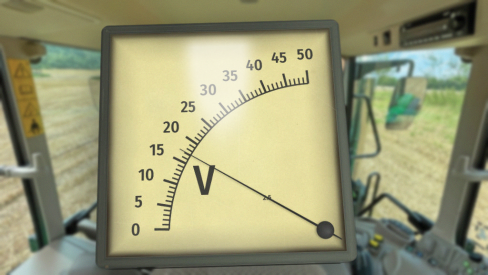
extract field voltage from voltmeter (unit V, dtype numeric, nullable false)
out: 17 V
